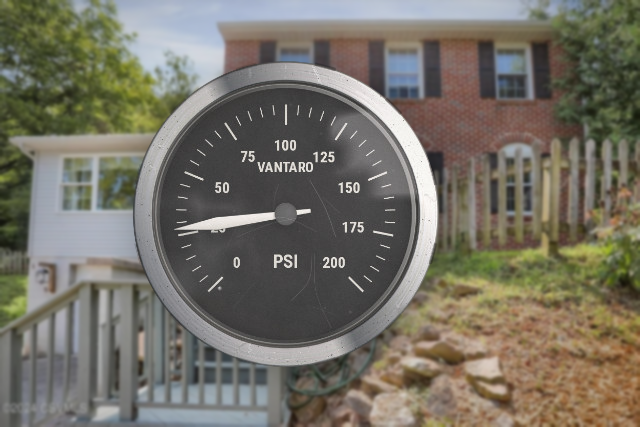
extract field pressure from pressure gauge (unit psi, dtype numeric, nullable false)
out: 27.5 psi
